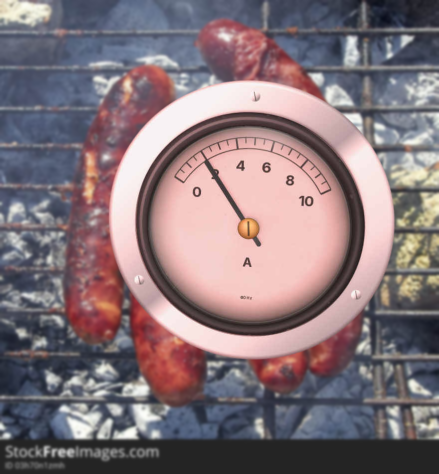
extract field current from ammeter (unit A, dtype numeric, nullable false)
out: 2 A
